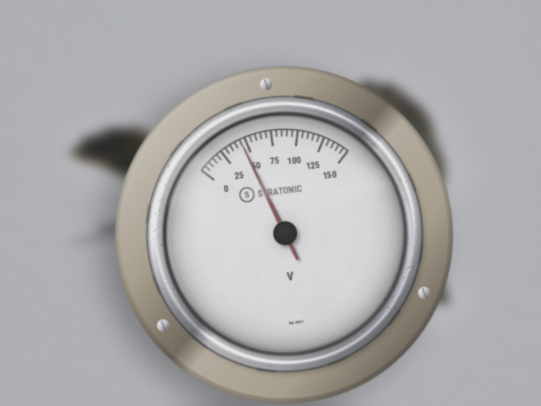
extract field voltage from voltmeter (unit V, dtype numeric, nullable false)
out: 45 V
